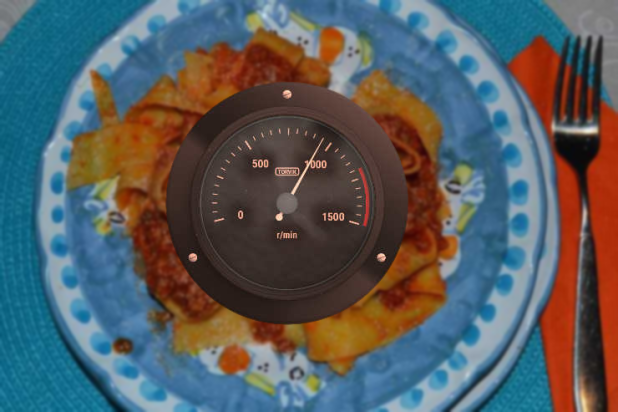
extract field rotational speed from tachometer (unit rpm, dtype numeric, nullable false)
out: 950 rpm
